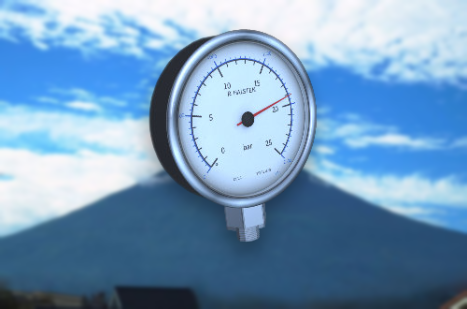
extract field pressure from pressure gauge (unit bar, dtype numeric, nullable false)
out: 19 bar
